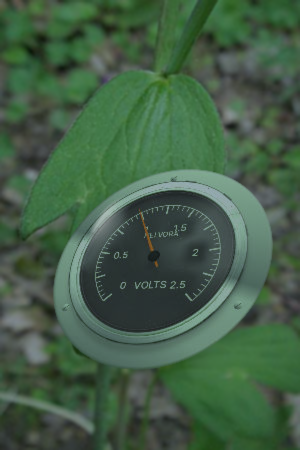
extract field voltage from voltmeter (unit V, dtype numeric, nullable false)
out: 1 V
